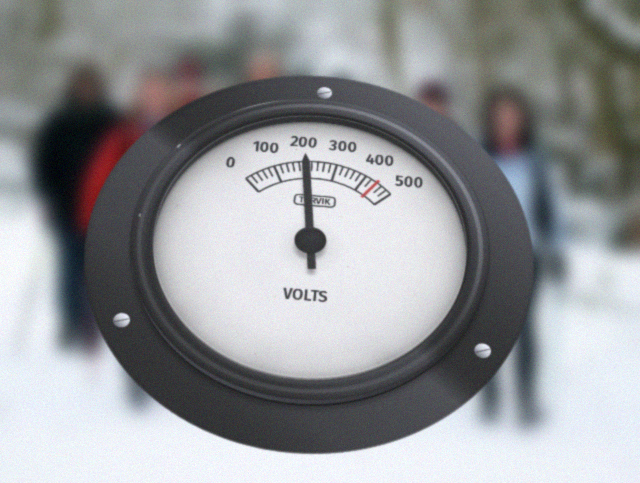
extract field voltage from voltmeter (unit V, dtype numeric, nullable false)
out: 200 V
